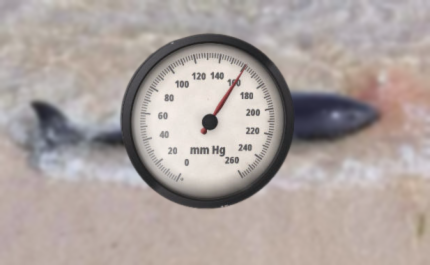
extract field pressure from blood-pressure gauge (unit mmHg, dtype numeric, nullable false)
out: 160 mmHg
